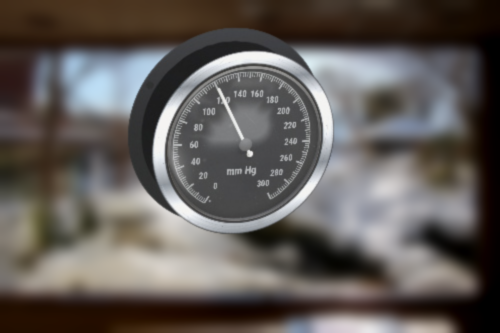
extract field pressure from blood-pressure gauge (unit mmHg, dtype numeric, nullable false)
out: 120 mmHg
